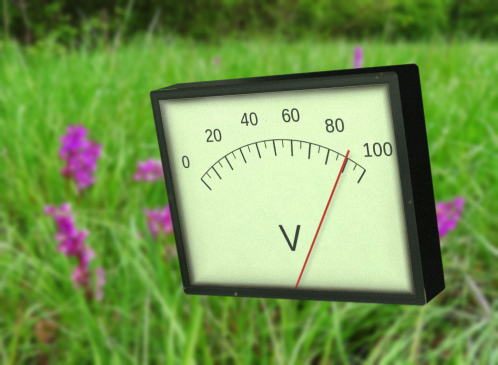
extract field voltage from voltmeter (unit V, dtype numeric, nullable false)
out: 90 V
